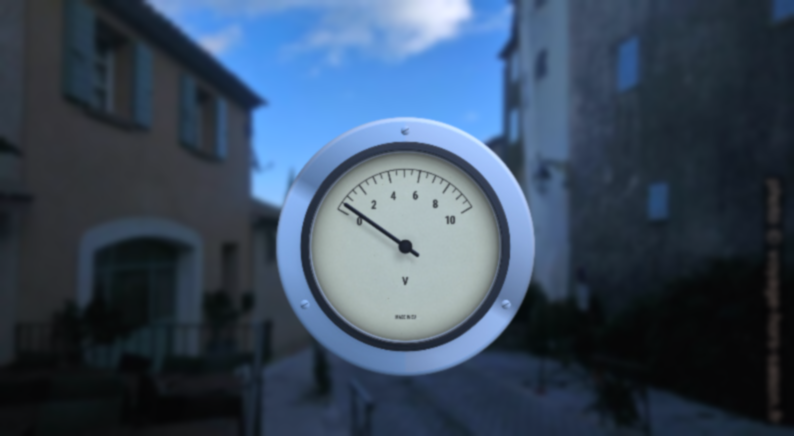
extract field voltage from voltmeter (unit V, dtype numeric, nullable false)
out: 0.5 V
